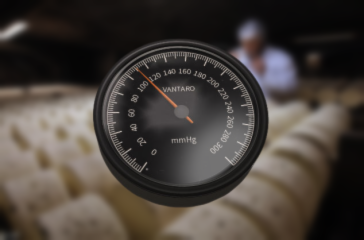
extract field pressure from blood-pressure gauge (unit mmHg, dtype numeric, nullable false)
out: 110 mmHg
